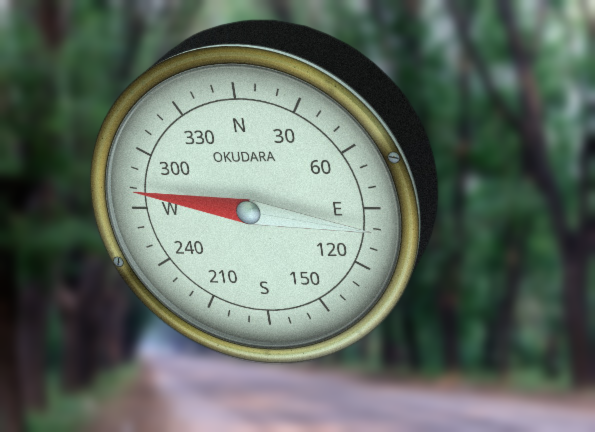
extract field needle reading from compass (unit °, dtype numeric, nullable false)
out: 280 °
